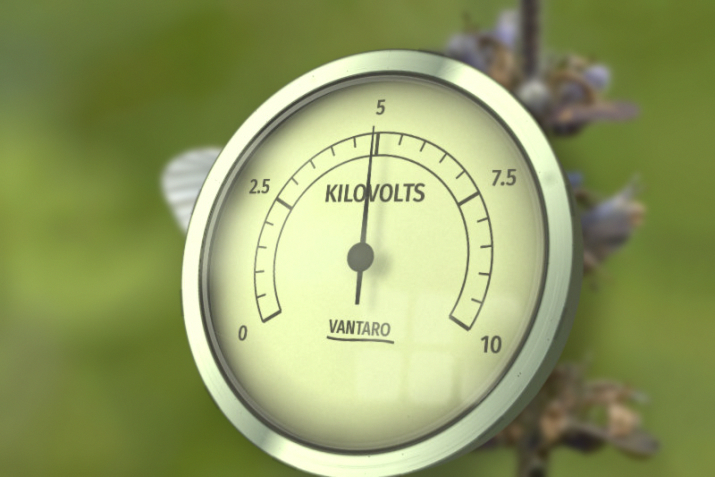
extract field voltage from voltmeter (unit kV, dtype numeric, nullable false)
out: 5 kV
